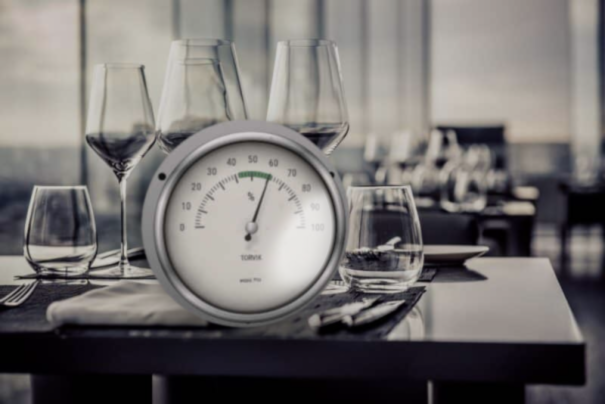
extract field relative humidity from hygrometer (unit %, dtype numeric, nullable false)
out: 60 %
